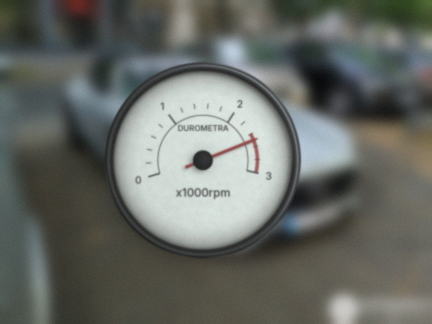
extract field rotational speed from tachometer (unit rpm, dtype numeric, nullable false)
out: 2500 rpm
